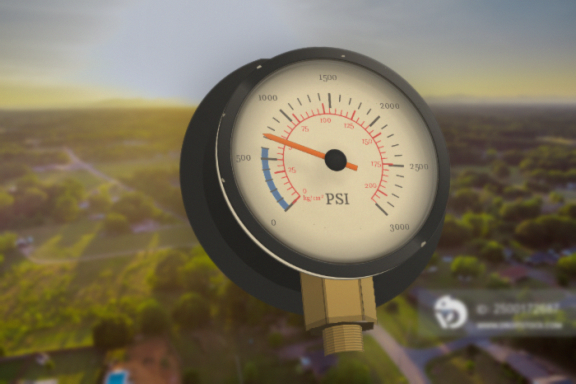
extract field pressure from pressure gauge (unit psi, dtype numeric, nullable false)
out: 700 psi
